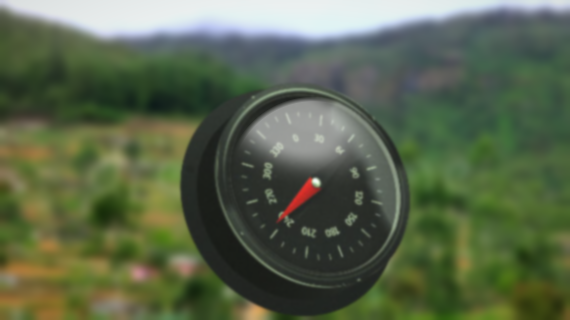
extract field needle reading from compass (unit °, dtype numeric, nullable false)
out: 245 °
